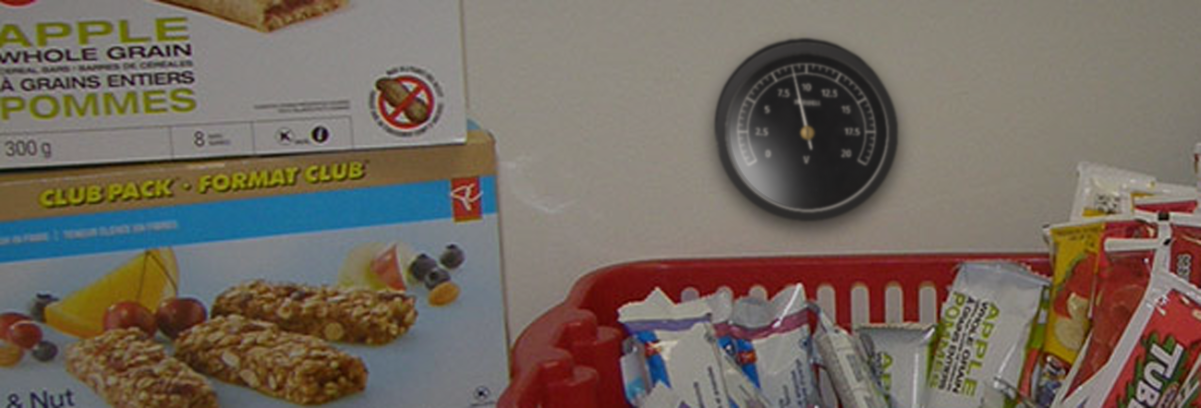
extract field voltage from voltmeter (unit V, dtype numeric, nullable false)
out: 9 V
